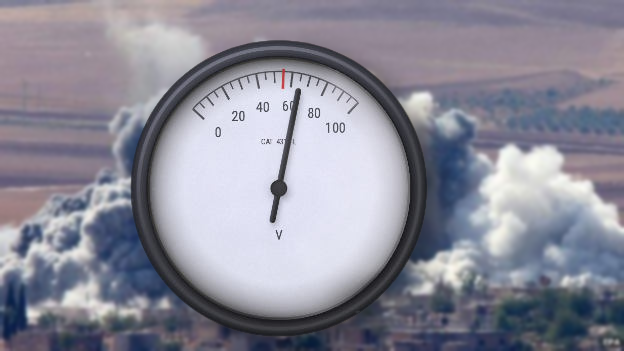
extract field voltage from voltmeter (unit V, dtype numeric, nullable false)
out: 65 V
